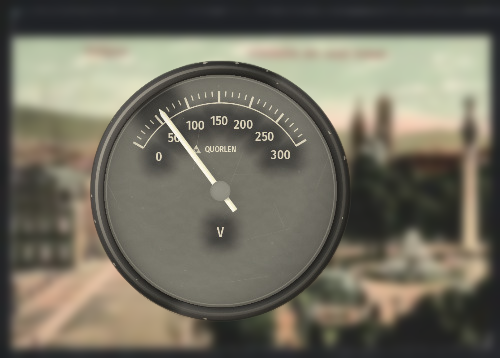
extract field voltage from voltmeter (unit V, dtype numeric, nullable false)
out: 60 V
